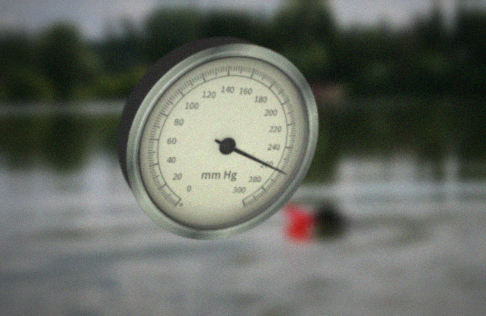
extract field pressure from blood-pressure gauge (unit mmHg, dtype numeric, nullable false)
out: 260 mmHg
